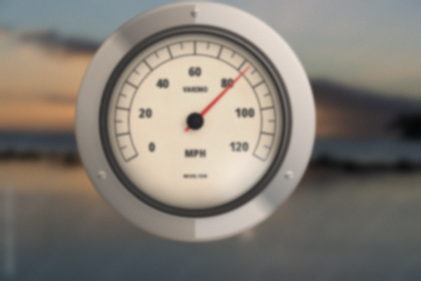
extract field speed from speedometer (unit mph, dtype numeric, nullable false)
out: 82.5 mph
